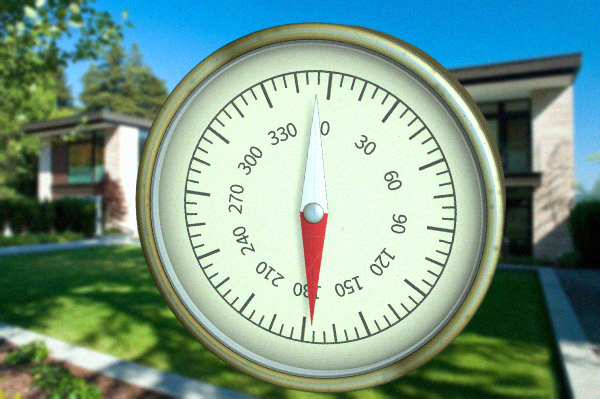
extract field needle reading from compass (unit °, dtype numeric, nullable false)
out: 175 °
